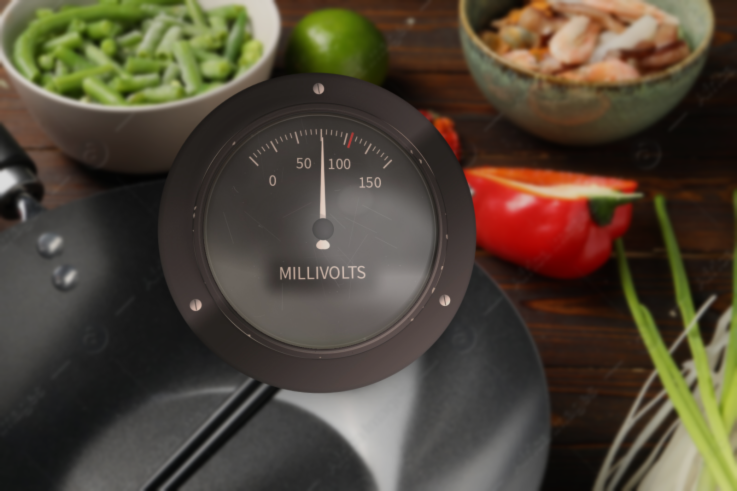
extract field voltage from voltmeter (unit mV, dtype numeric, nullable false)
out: 75 mV
